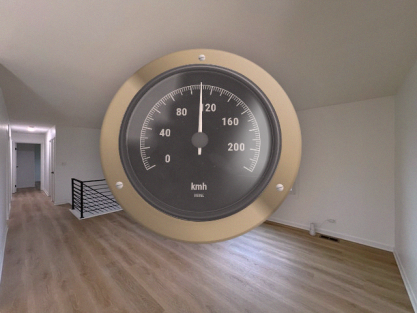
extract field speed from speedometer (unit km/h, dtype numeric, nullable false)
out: 110 km/h
